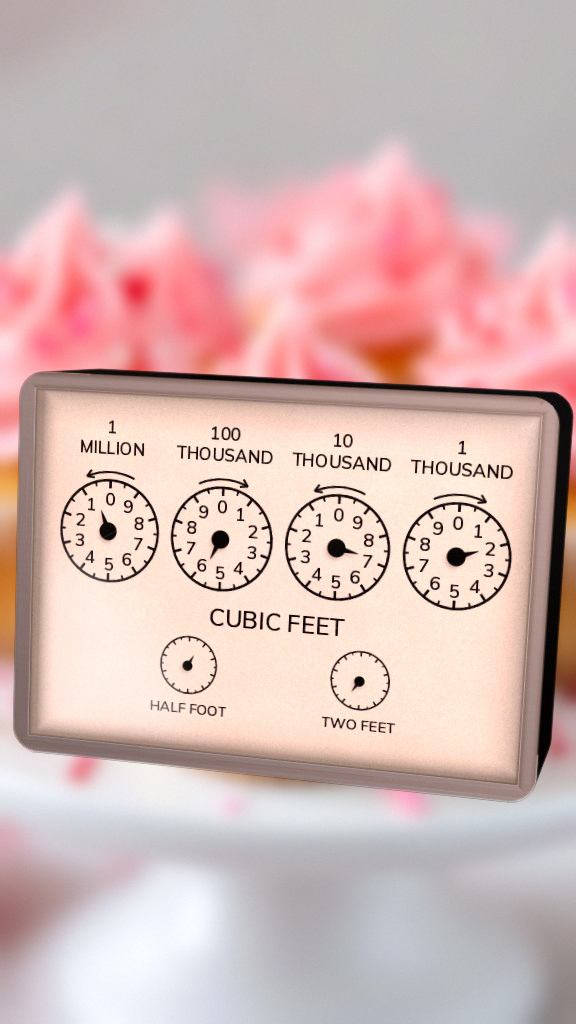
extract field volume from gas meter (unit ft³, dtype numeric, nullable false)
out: 57200 ft³
